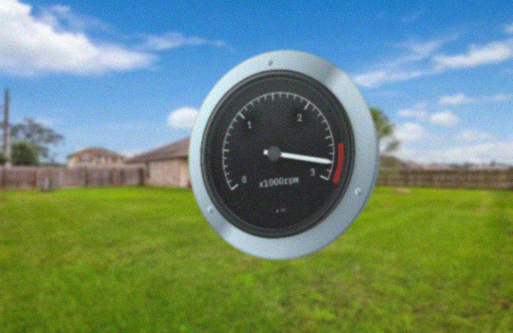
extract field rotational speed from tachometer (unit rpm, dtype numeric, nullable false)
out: 2800 rpm
